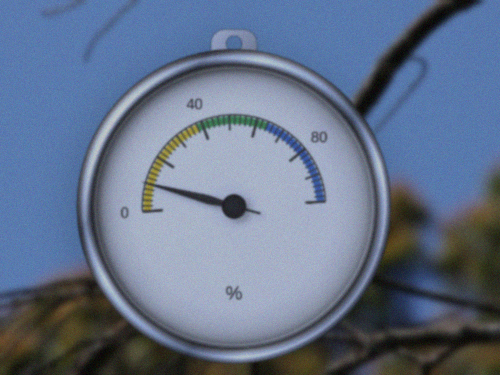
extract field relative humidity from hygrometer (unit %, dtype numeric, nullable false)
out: 10 %
